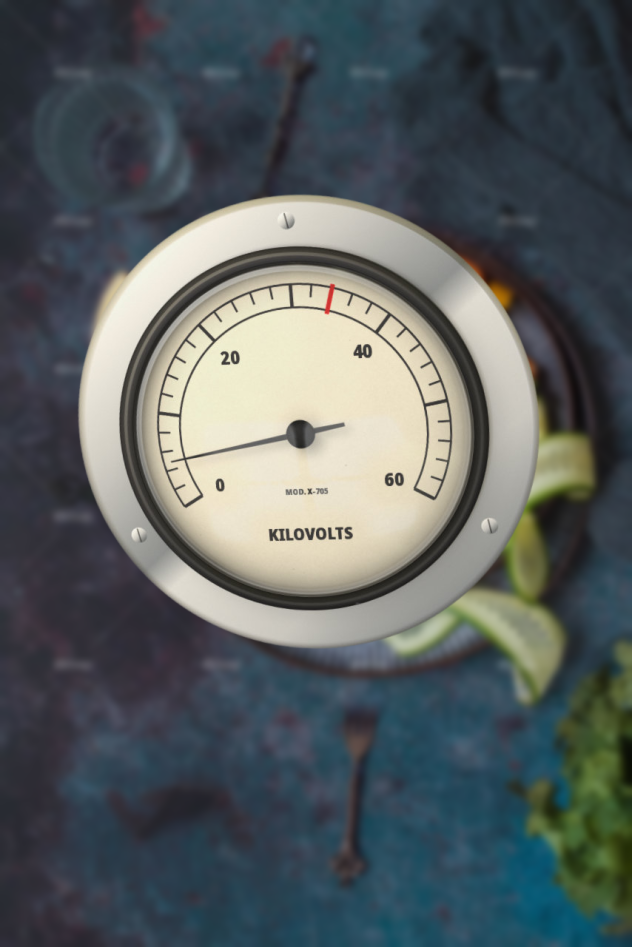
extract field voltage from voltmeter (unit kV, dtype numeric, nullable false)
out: 5 kV
